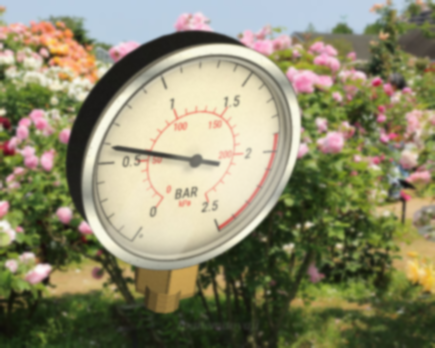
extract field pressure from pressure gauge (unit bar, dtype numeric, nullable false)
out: 0.6 bar
